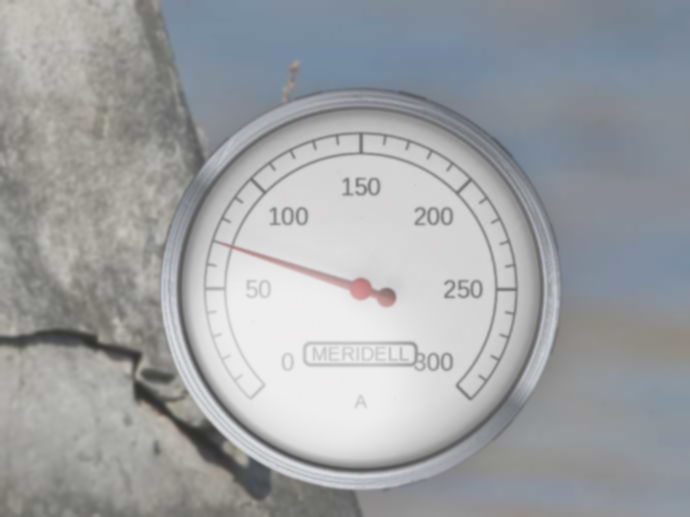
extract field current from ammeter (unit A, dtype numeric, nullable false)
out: 70 A
